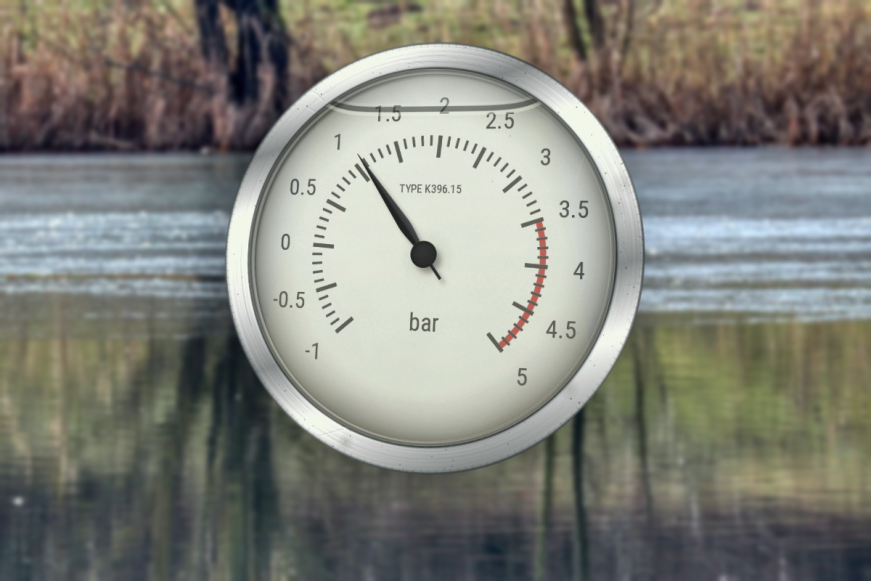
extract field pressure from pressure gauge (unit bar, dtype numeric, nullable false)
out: 1.1 bar
